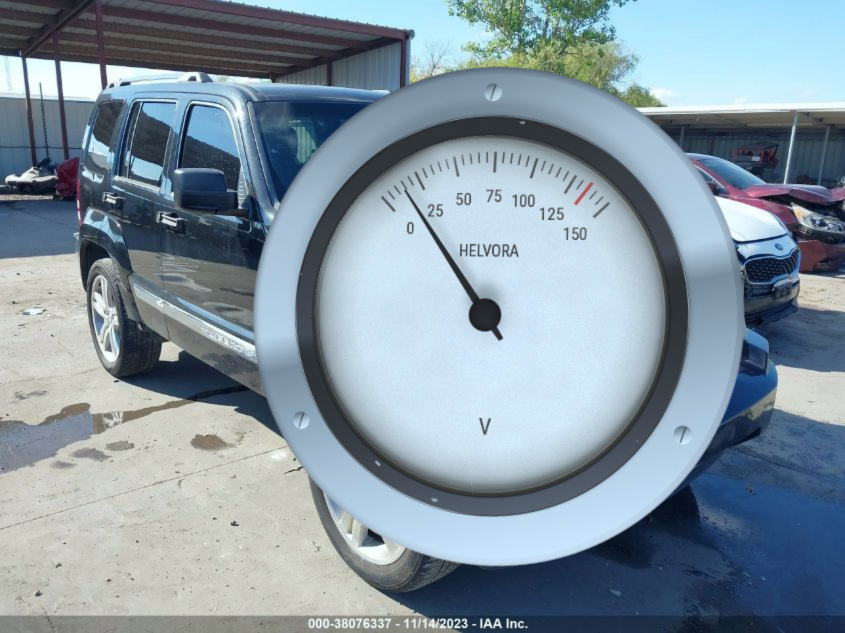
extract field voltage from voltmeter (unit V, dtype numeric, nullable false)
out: 15 V
